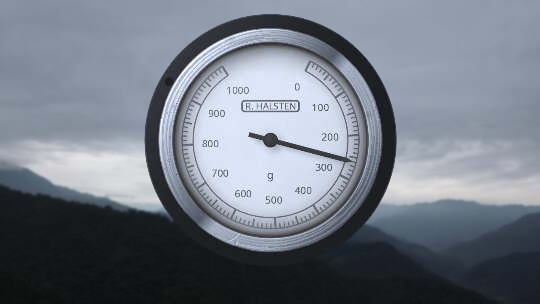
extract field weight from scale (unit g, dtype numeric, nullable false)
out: 260 g
